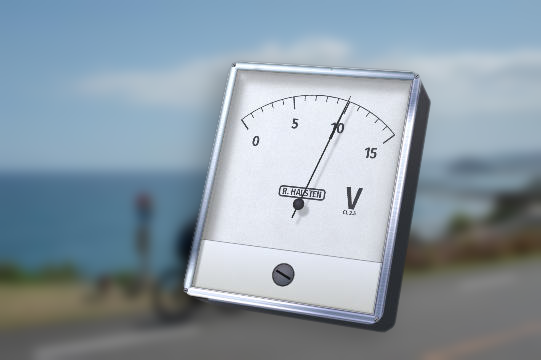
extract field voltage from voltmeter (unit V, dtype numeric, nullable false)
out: 10 V
